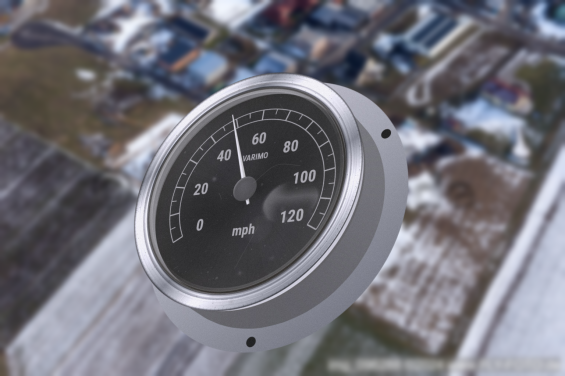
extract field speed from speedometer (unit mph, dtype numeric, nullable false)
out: 50 mph
